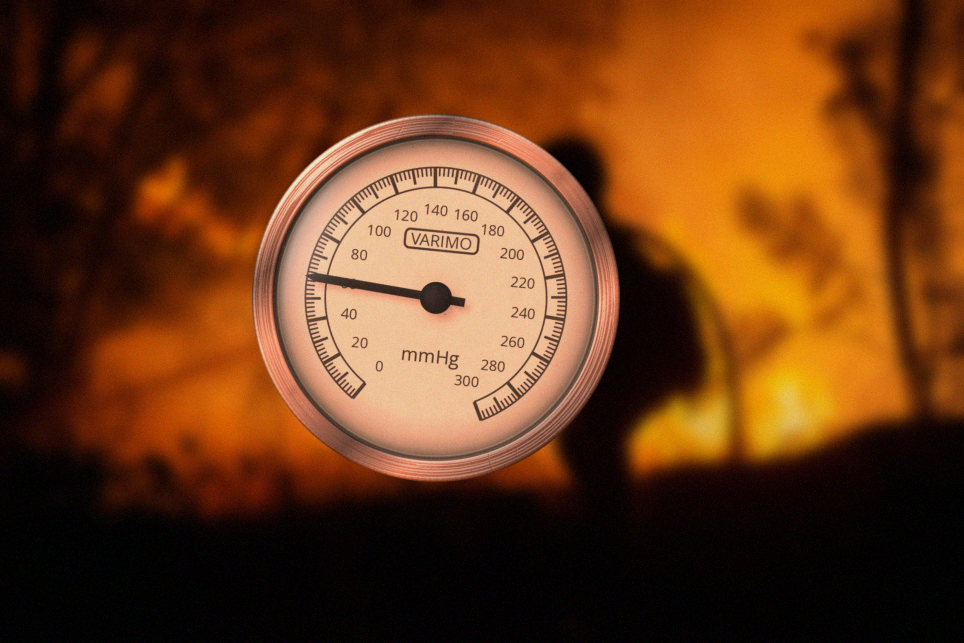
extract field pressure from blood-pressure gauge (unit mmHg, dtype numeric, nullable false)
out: 60 mmHg
